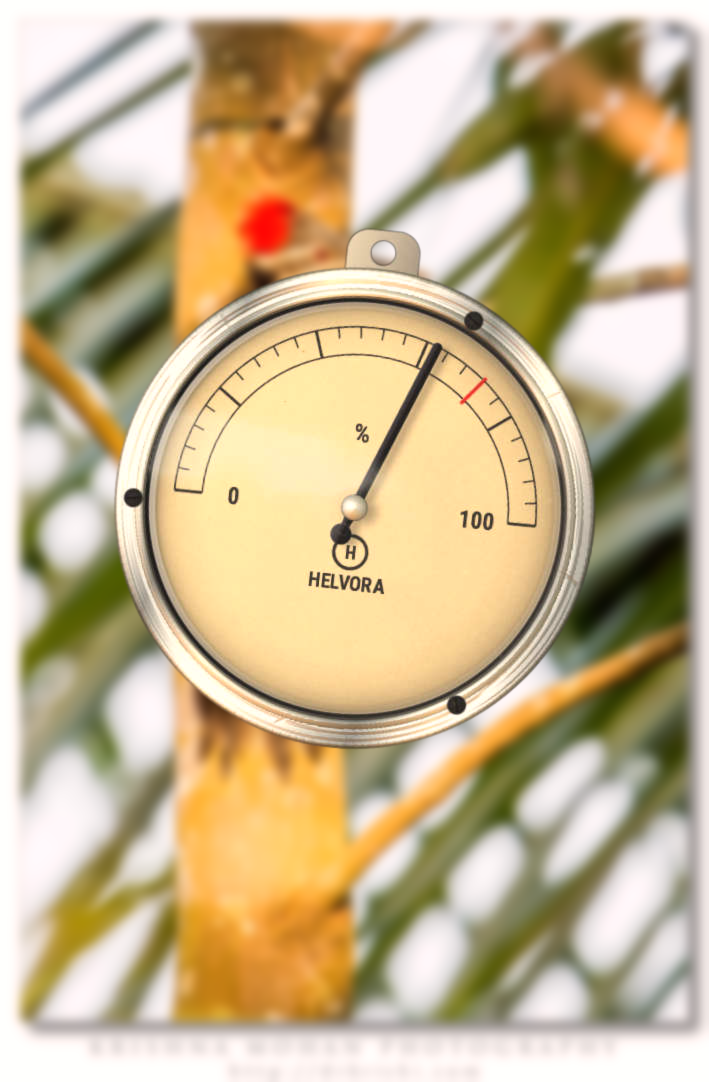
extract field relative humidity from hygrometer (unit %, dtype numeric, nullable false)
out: 62 %
